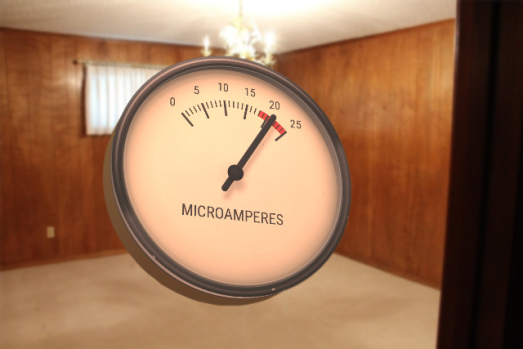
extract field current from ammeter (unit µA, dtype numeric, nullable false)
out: 21 µA
